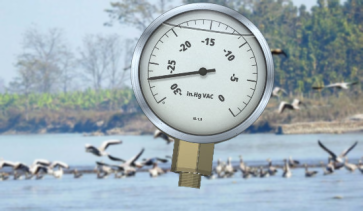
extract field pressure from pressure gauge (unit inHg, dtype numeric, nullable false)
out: -27 inHg
